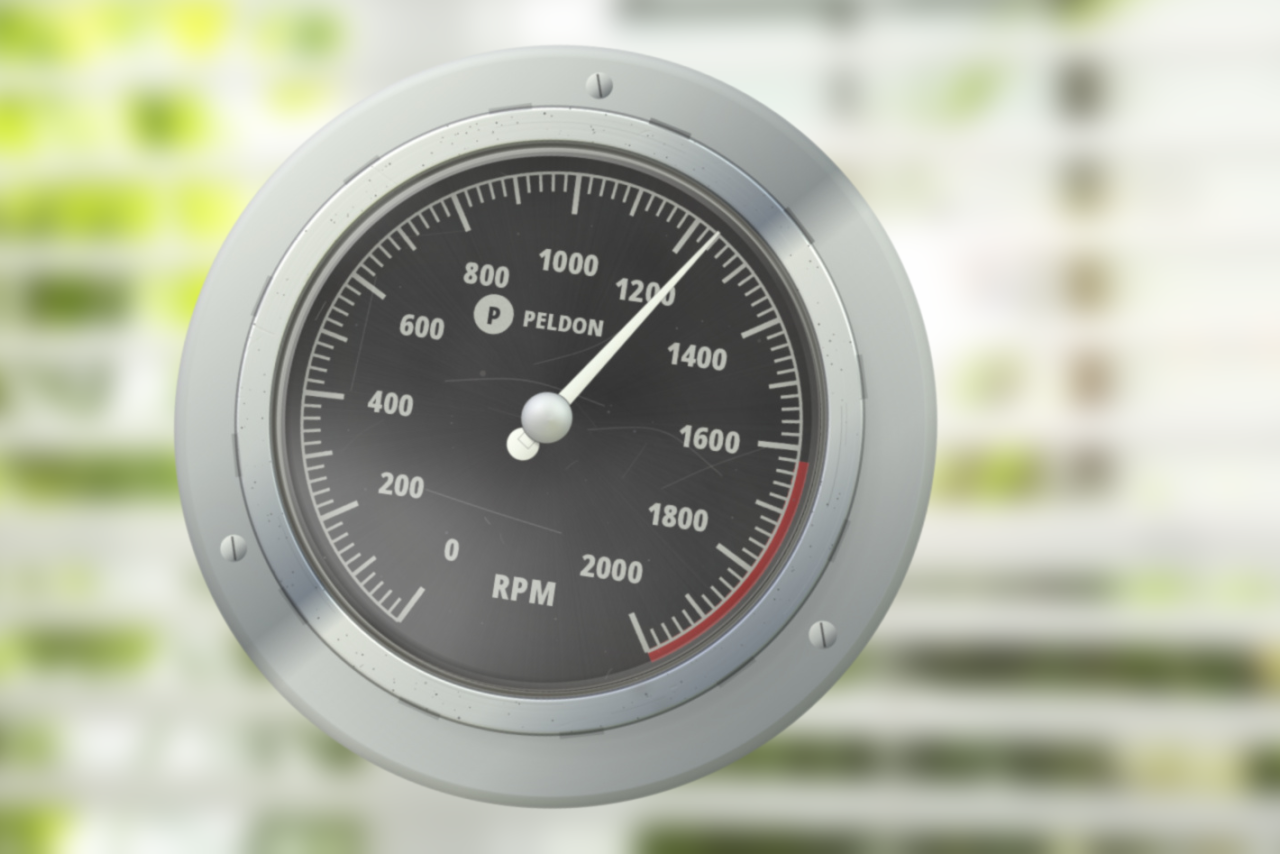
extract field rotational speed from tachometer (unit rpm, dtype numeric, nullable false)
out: 1240 rpm
